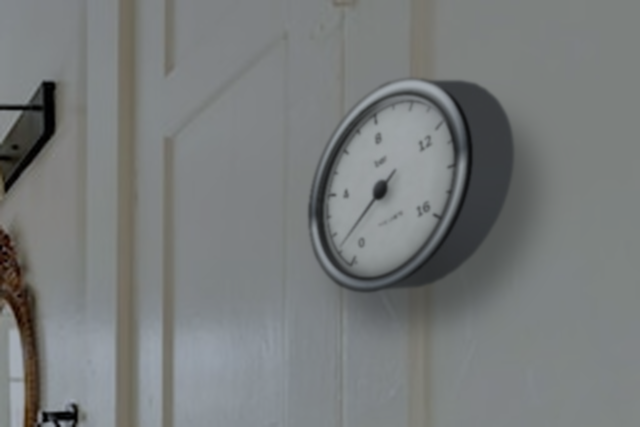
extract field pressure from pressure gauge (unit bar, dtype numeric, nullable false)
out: 1 bar
